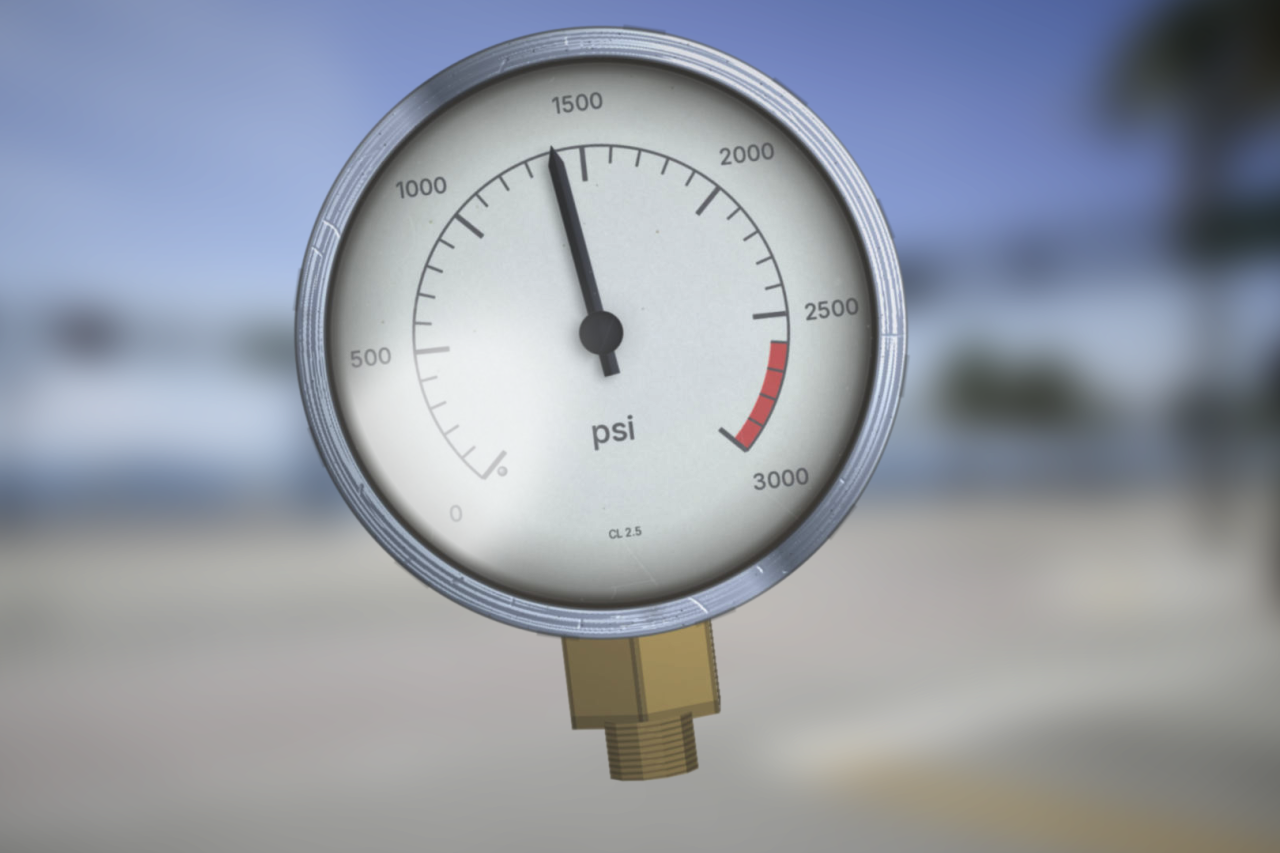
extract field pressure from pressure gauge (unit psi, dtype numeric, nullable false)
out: 1400 psi
